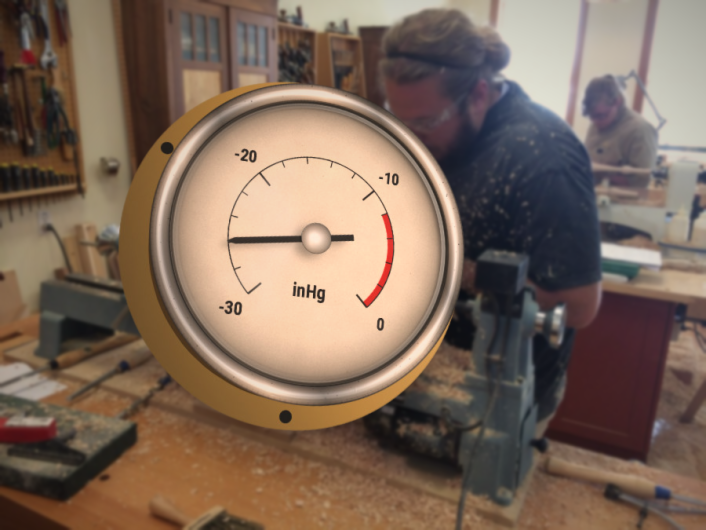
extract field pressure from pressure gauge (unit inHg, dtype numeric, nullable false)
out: -26 inHg
